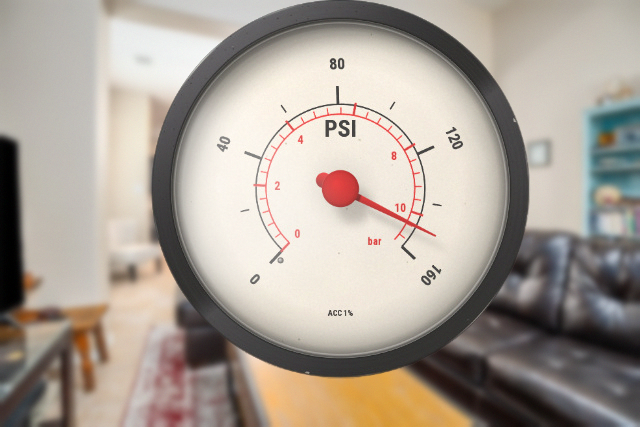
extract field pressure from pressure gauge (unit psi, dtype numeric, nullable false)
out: 150 psi
